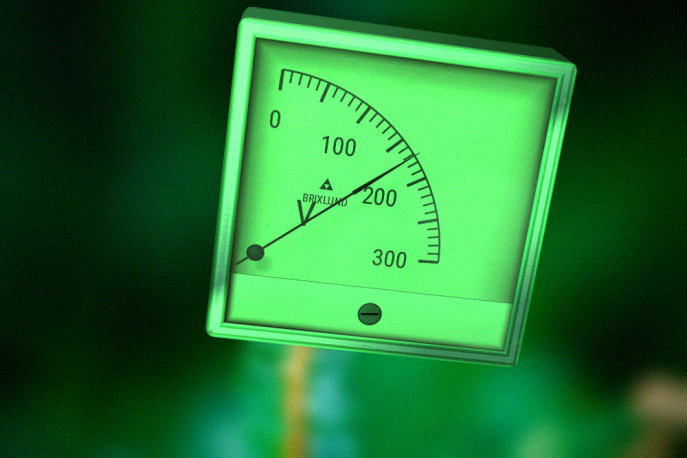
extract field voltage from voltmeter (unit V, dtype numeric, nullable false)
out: 170 V
